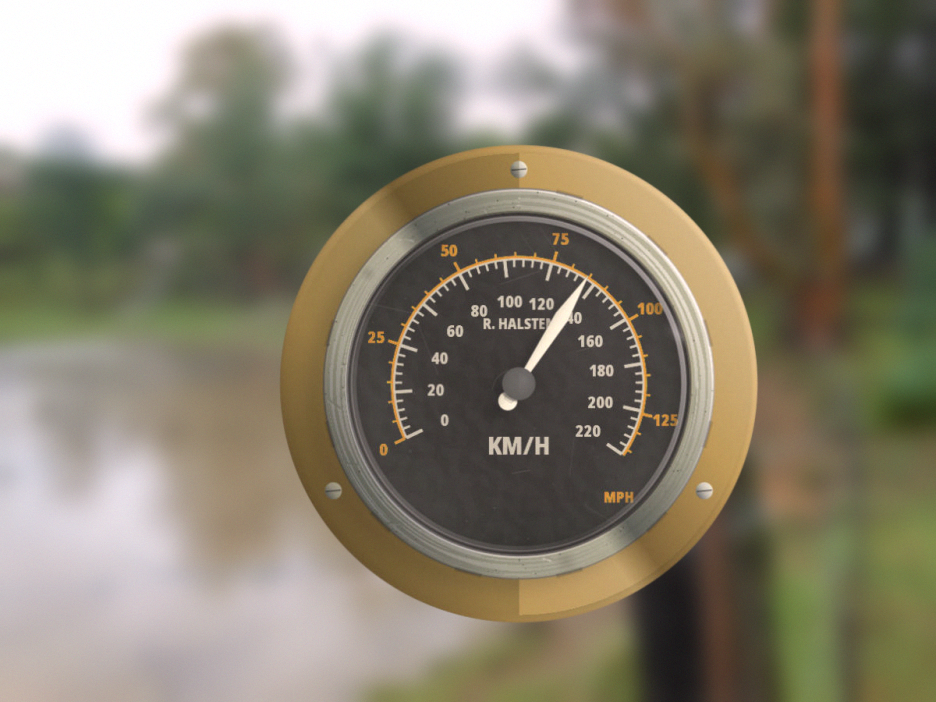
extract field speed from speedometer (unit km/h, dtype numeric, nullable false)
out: 136 km/h
